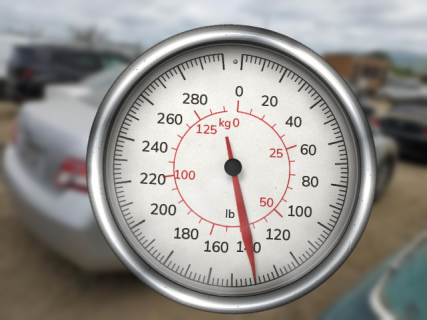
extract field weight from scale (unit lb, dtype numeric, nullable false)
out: 140 lb
